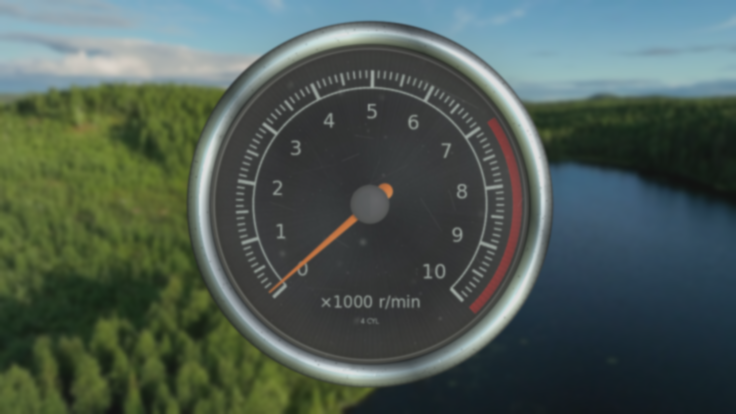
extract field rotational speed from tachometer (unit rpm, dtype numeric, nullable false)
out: 100 rpm
